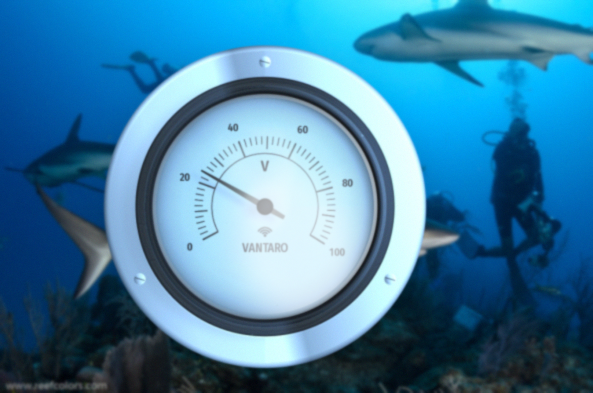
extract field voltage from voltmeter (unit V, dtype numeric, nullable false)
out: 24 V
